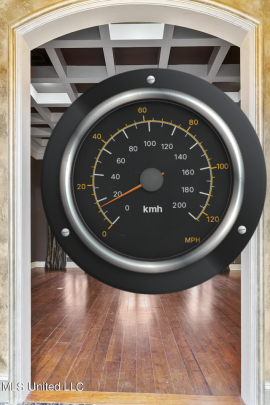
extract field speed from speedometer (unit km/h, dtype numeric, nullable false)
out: 15 km/h
